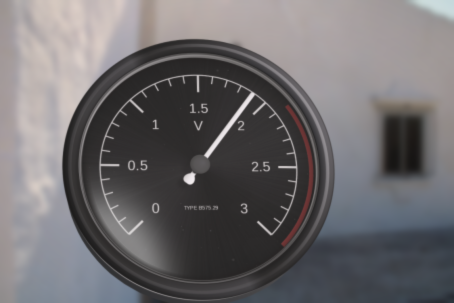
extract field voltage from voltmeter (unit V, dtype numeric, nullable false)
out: 1.9 V
